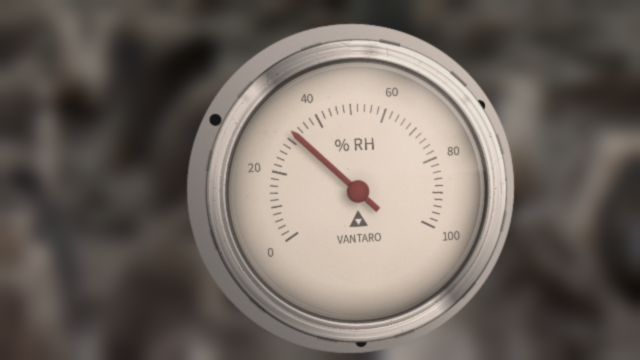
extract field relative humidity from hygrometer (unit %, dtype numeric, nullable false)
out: 32 %
